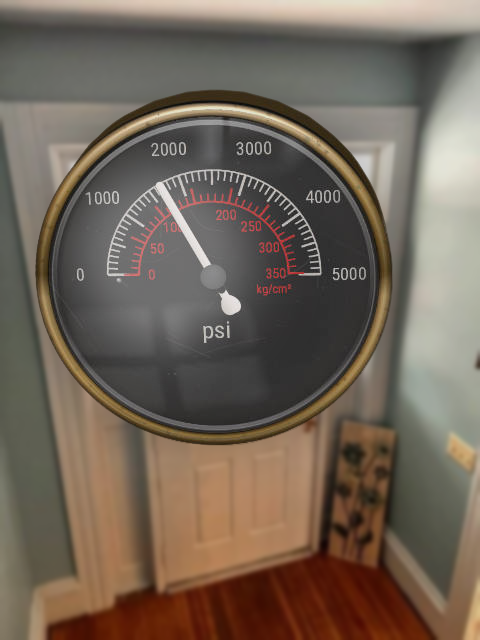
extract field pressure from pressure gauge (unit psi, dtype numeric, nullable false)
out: 1700 psi
